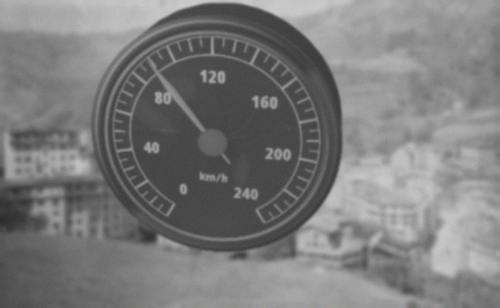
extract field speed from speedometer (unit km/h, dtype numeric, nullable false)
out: 90 km/h
